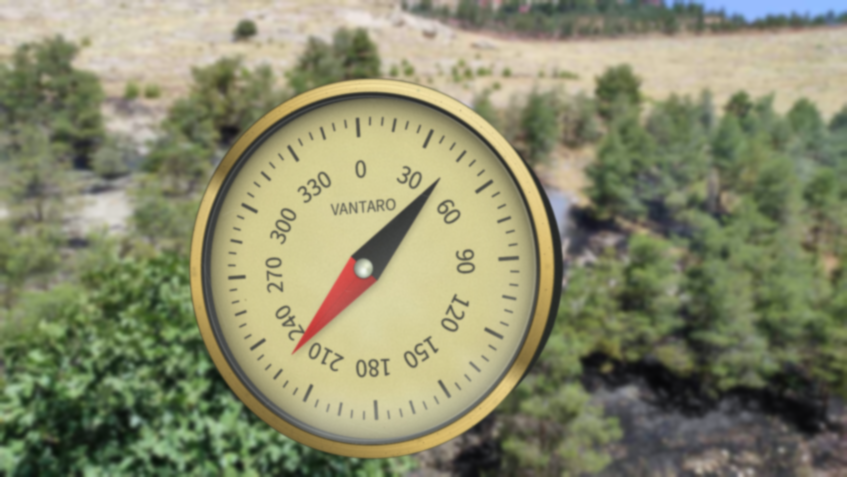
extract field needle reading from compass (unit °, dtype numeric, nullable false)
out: 225 °
